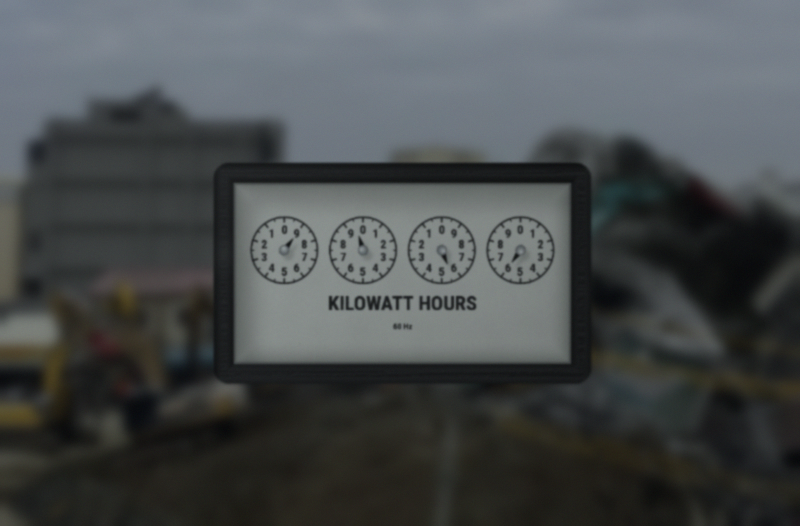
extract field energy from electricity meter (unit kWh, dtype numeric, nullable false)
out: 8956 kWh
